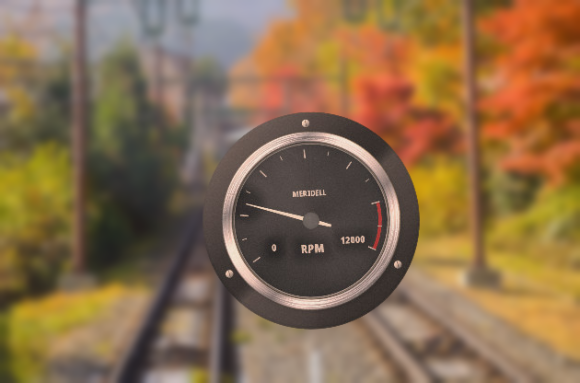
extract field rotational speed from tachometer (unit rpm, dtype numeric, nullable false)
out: 2500 rpm
